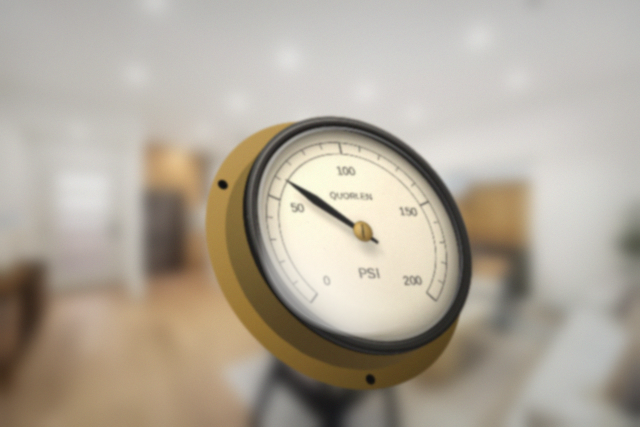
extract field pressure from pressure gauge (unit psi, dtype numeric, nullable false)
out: 60 psi
